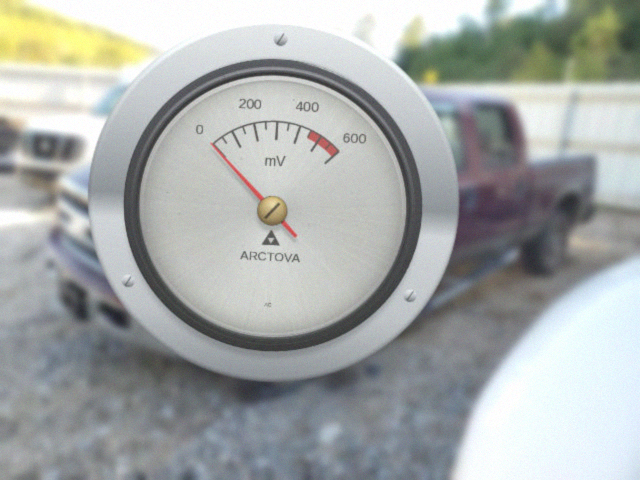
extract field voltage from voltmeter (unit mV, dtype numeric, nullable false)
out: 0 mV
